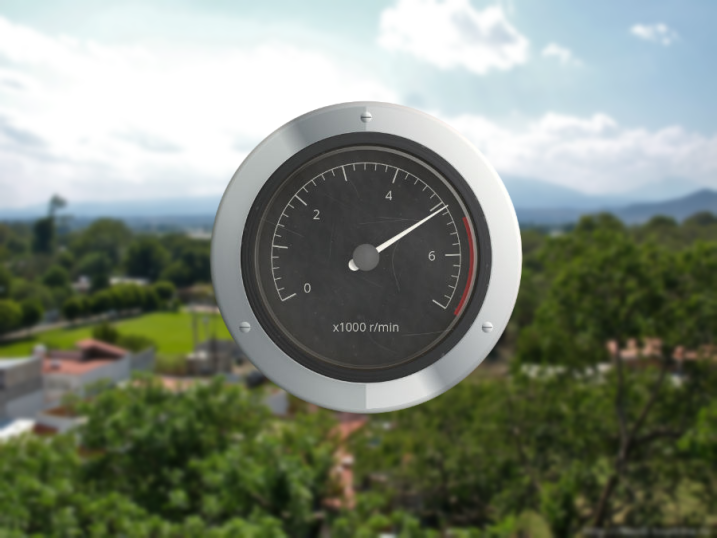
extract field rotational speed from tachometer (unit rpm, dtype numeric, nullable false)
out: 5100 rpm
